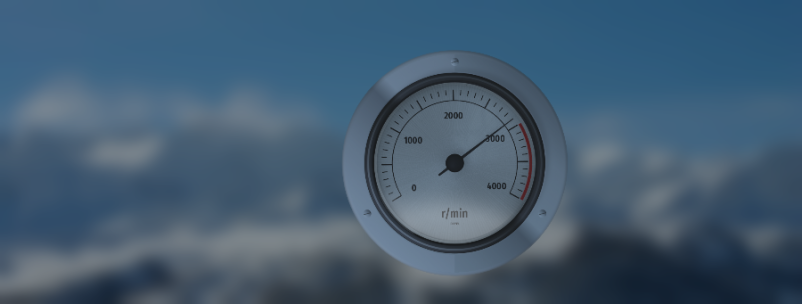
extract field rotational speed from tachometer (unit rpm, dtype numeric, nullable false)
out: 2900 rpm
